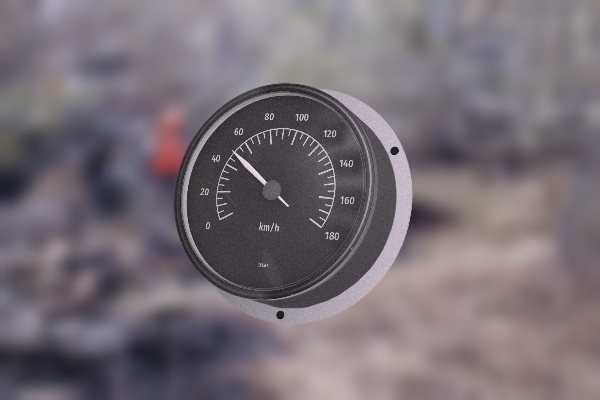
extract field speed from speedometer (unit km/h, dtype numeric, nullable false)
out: 50 km/h
